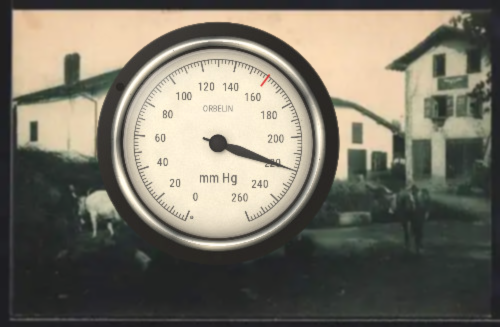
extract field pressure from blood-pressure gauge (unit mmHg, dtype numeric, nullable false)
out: 220 mmHg
